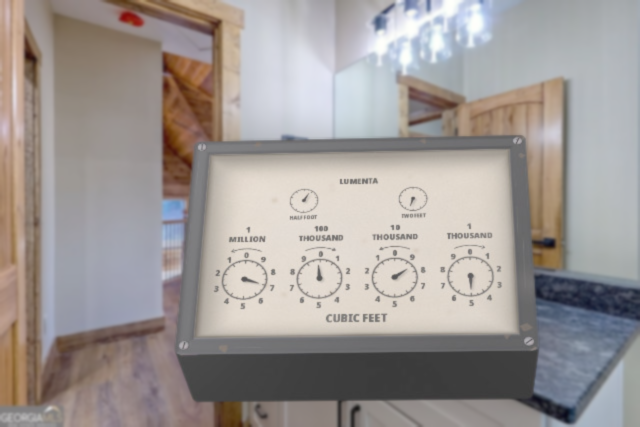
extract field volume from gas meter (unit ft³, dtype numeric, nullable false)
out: 698500 ft³
